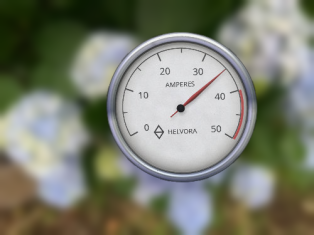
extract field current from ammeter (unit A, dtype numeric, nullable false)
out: 35 A
